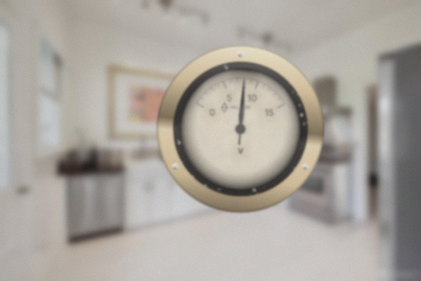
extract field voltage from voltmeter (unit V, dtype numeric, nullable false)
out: 8 V
